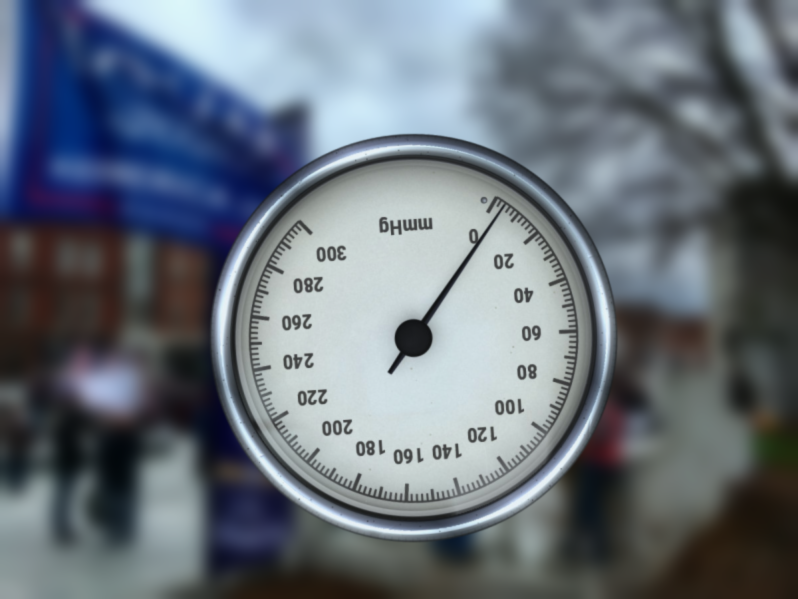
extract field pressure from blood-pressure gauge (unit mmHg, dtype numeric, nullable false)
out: 4 mmHg
